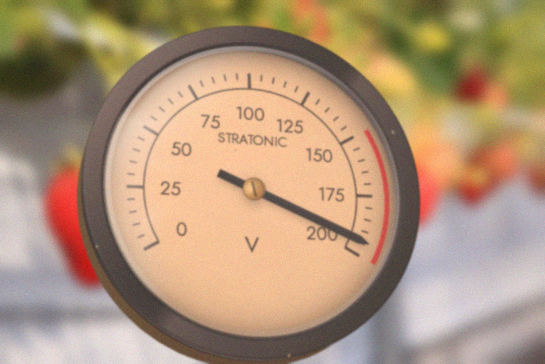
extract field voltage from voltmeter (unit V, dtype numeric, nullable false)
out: 195 V
